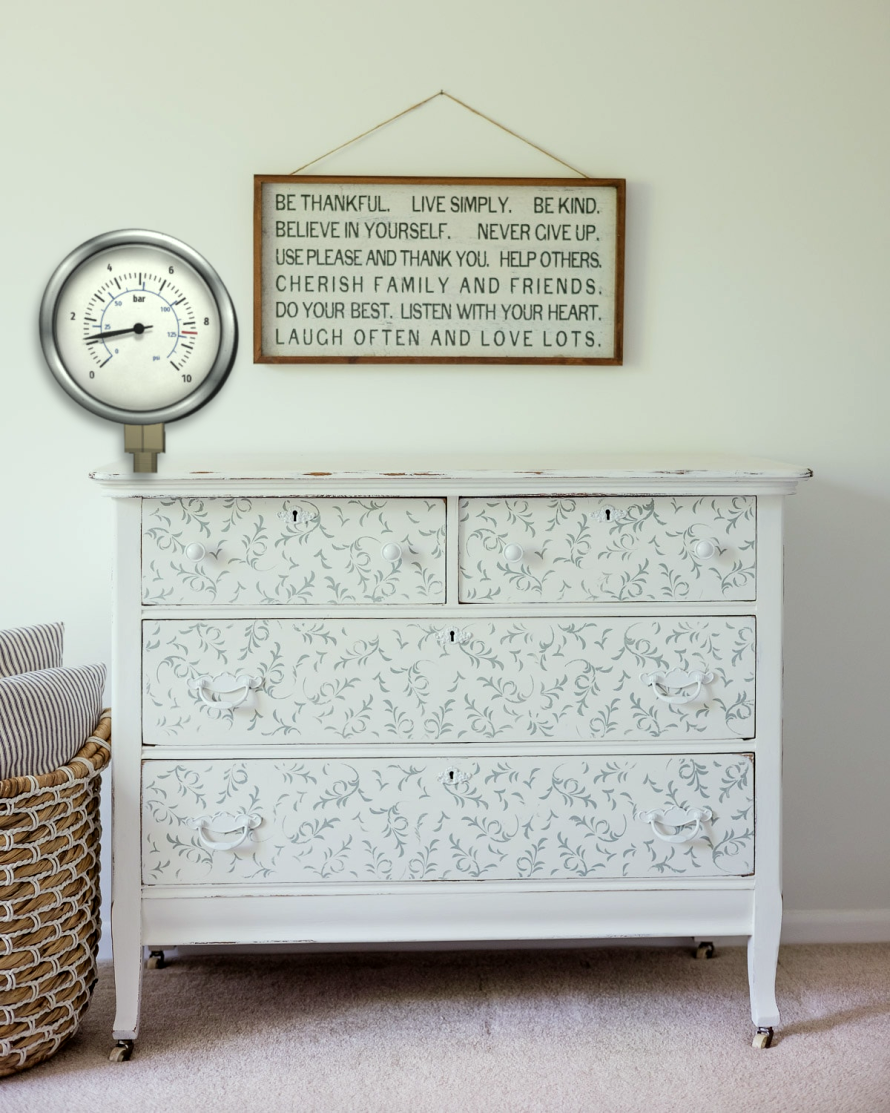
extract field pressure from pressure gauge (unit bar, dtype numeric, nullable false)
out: 1.2 bar
